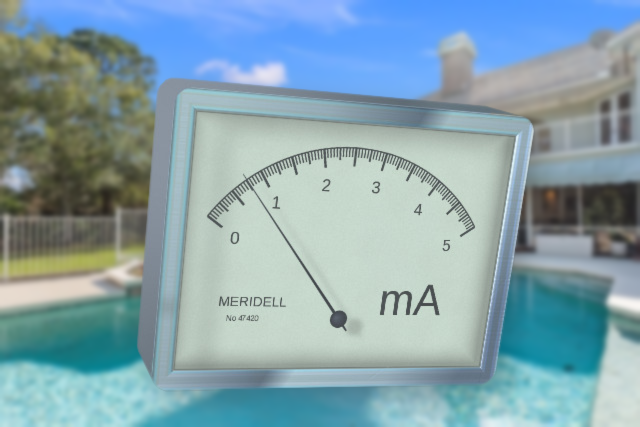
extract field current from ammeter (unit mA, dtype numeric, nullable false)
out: 0.75 mA
